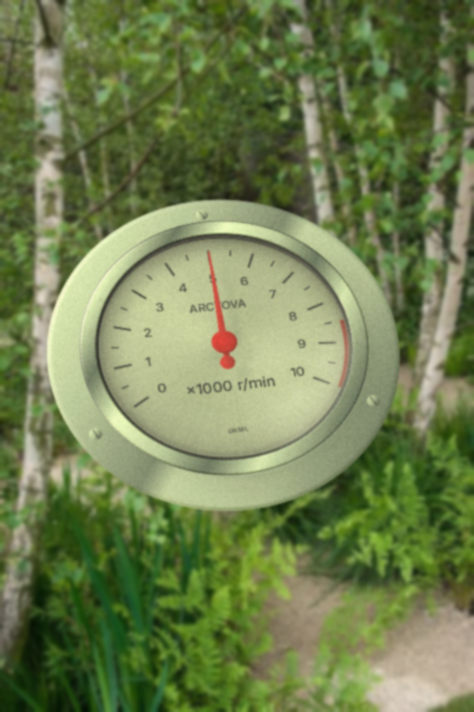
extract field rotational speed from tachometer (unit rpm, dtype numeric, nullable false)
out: 5000 rpm
